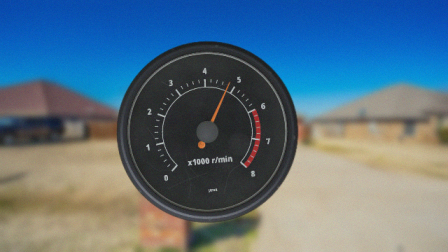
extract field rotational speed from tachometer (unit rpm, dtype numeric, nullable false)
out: 4800 rpm
